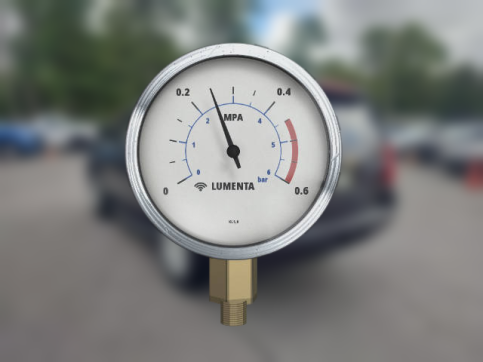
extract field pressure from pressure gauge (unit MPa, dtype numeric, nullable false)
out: 0.25 MPa
